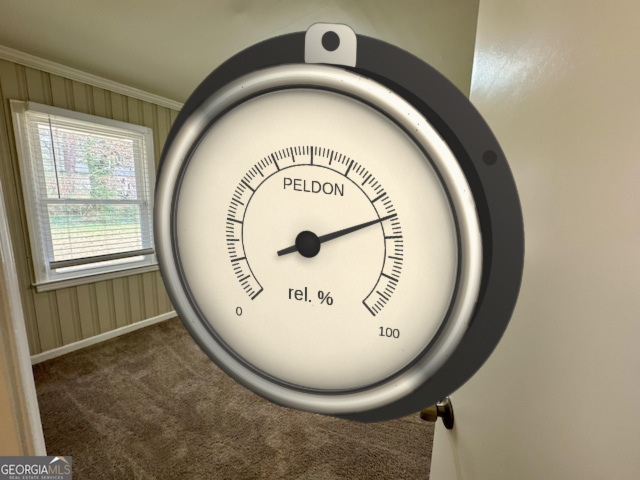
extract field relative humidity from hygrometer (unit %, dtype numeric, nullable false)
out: 75 %
